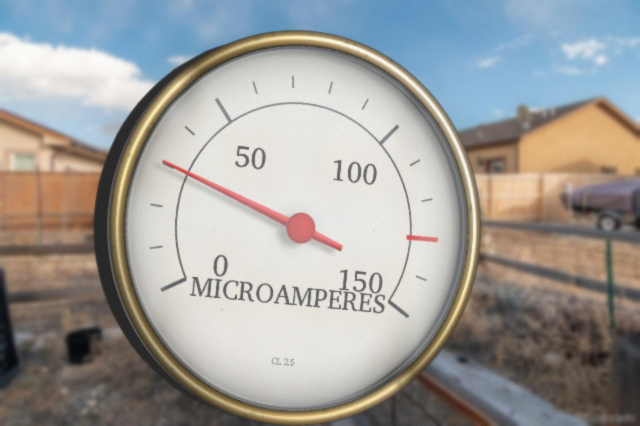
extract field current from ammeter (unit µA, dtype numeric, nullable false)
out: 30 µA
